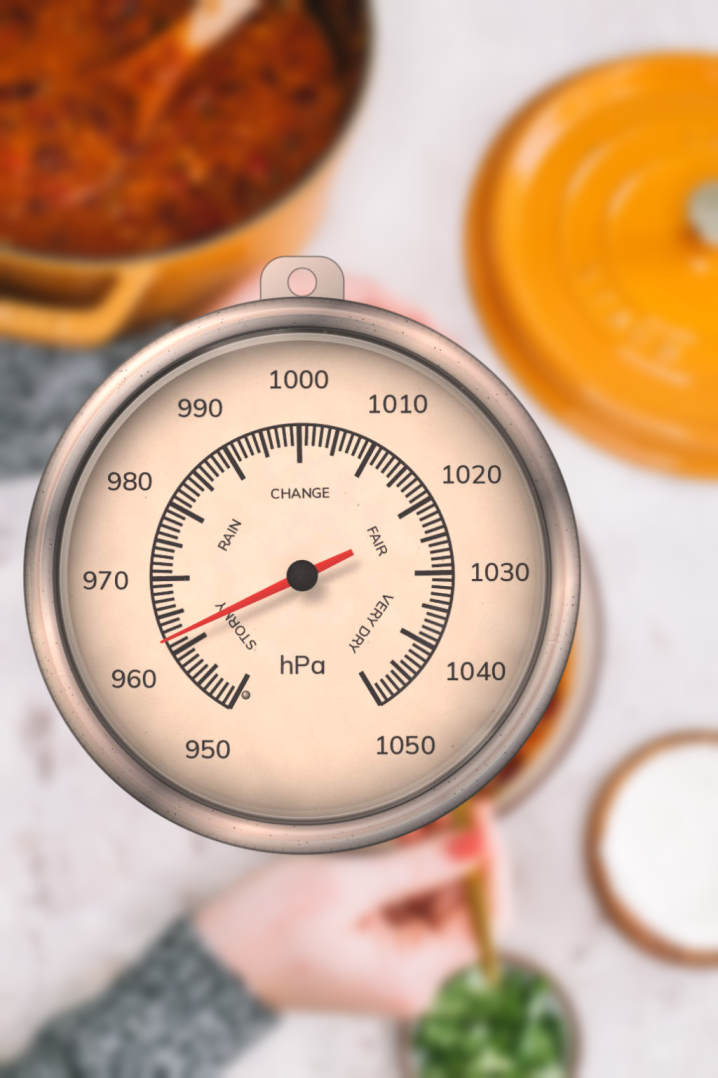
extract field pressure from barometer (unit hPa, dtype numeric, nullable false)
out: 962 hPa
